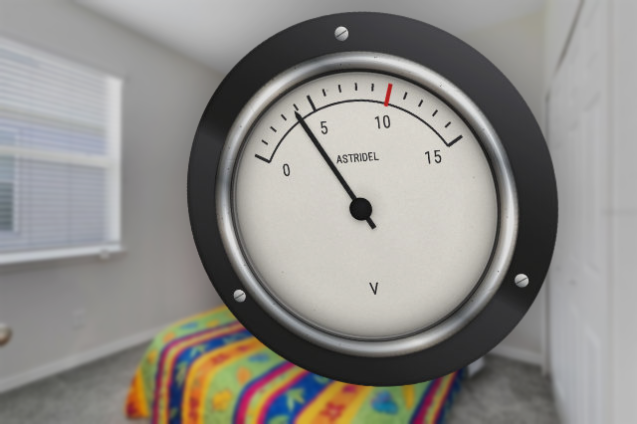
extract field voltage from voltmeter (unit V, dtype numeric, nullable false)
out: 4 V
